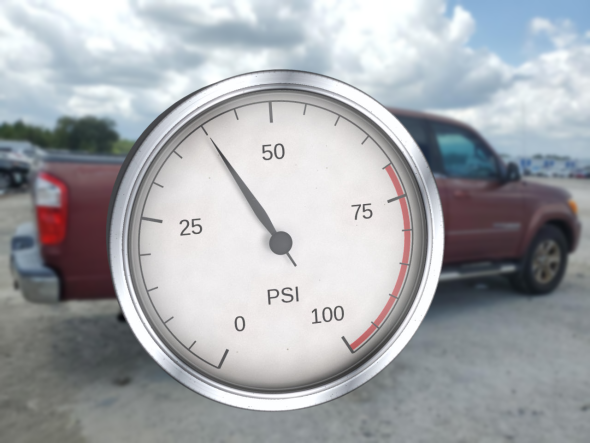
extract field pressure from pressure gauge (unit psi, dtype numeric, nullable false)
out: 40 psi
